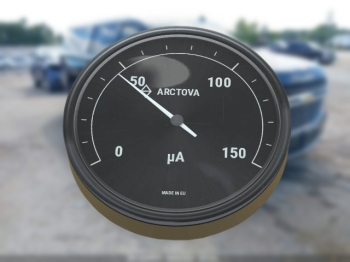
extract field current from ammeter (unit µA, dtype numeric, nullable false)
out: 45 µA
